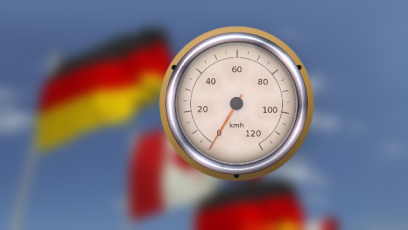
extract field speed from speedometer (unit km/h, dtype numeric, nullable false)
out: 0 km/h
